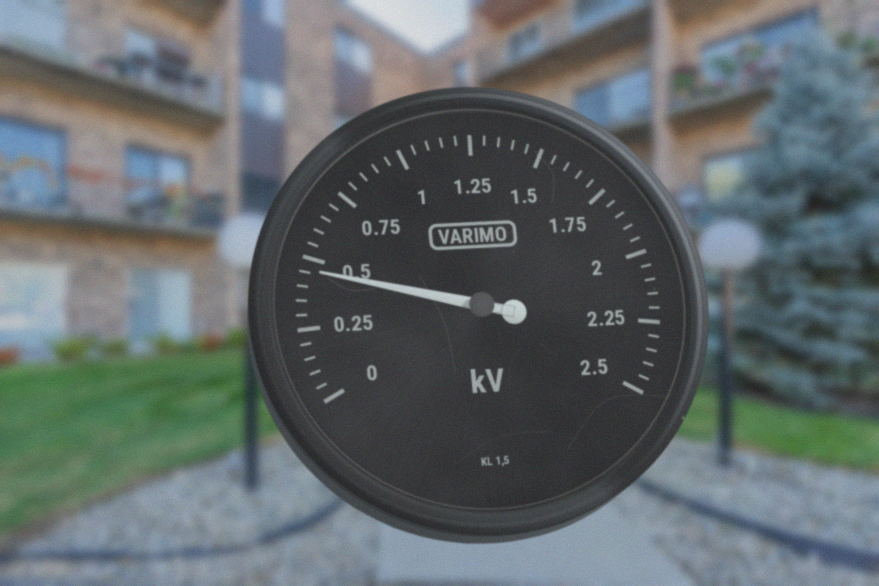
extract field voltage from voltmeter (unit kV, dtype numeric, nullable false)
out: 0.45 kV
